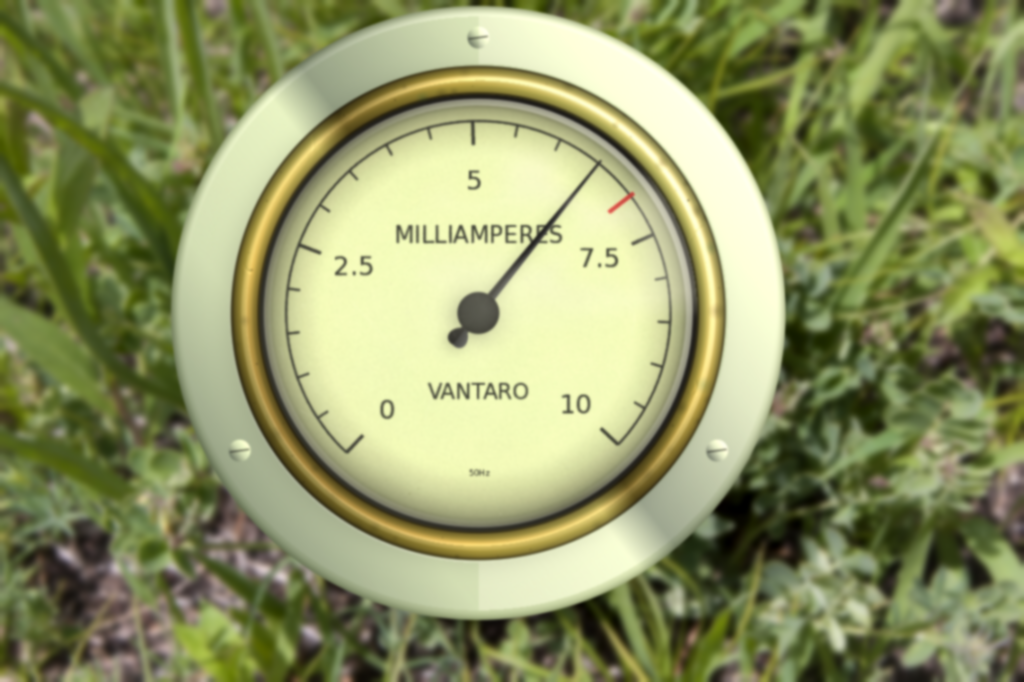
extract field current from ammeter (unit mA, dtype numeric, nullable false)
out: 6.5 mA
